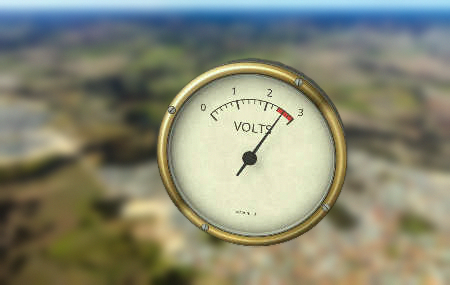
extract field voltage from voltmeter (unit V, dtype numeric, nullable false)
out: 2.6 V
